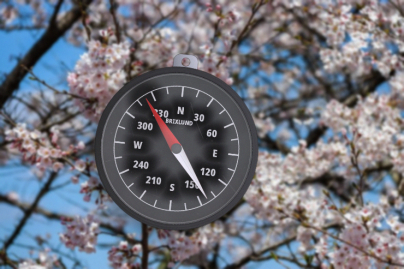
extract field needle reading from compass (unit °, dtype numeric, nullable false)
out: 322.5 °
